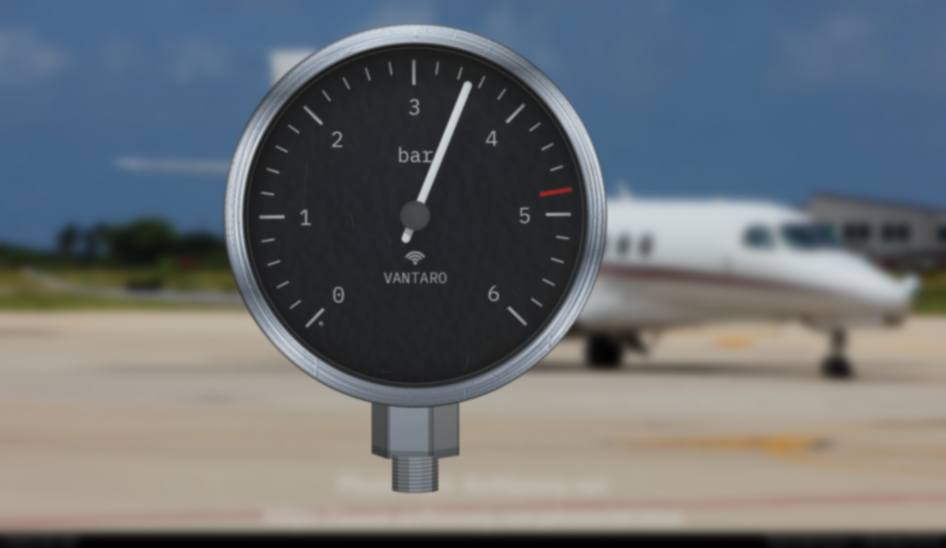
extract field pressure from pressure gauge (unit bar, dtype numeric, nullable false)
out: 3.5 bar
